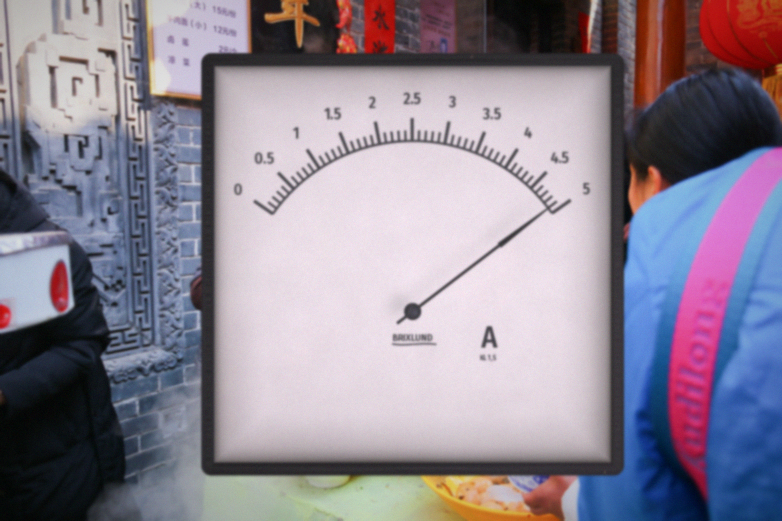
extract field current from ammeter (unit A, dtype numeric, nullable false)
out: 4.9 A
